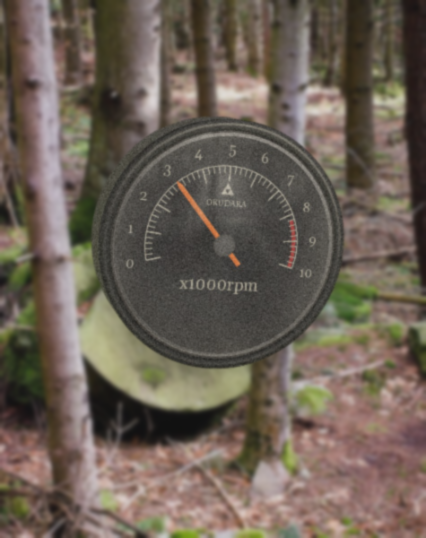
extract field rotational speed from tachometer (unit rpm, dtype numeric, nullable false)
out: 3000 rpm
